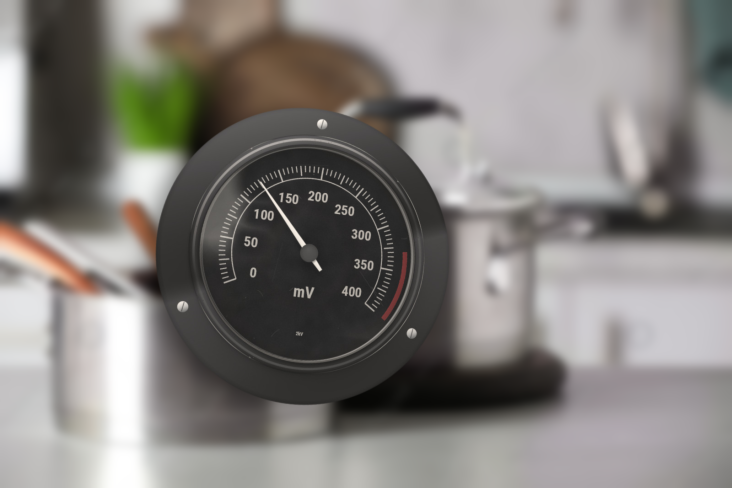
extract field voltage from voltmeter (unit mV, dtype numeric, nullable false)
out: 125 mV
